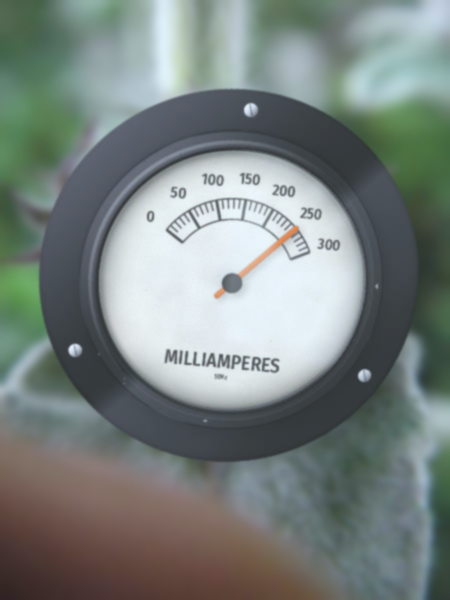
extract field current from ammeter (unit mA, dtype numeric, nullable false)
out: 250 mA
